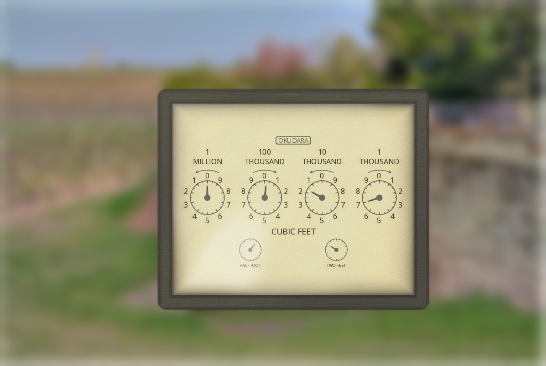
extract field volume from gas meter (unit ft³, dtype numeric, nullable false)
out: 1700 ft³
